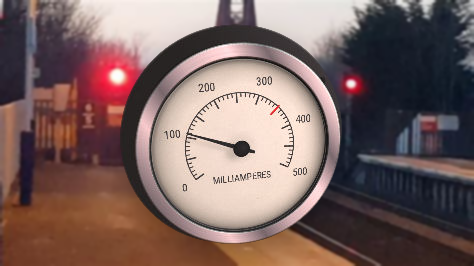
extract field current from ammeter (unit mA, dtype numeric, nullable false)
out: 110 mA
